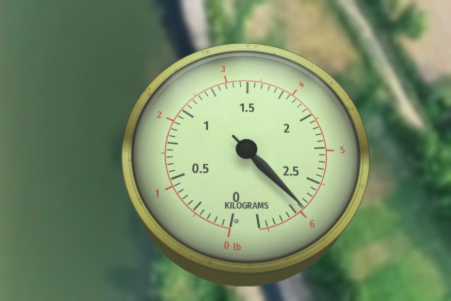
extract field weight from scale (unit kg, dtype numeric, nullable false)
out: 2.7 kg
